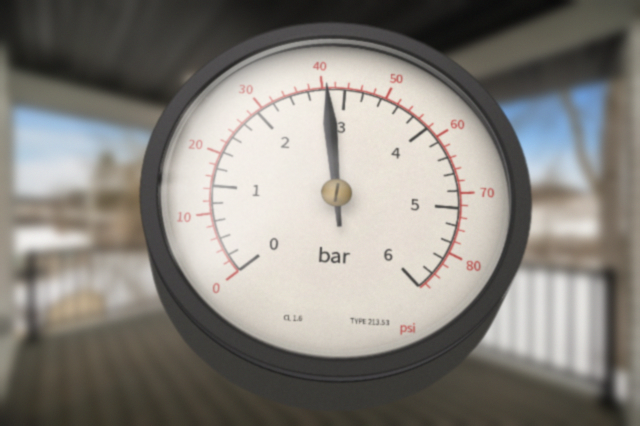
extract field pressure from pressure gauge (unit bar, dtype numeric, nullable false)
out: 2.8 bar
